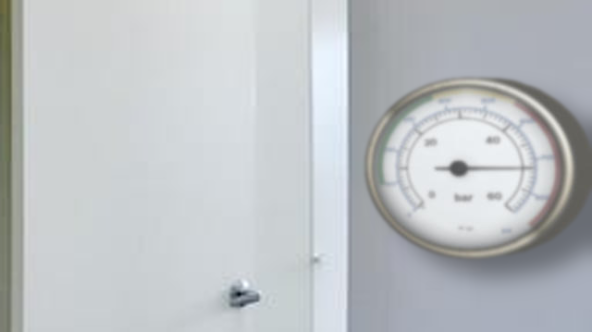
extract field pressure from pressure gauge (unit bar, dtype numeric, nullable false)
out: 50 bar
